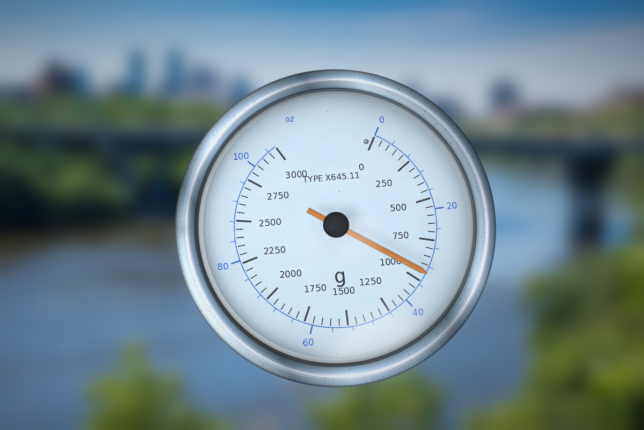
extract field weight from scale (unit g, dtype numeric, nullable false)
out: 950 g
